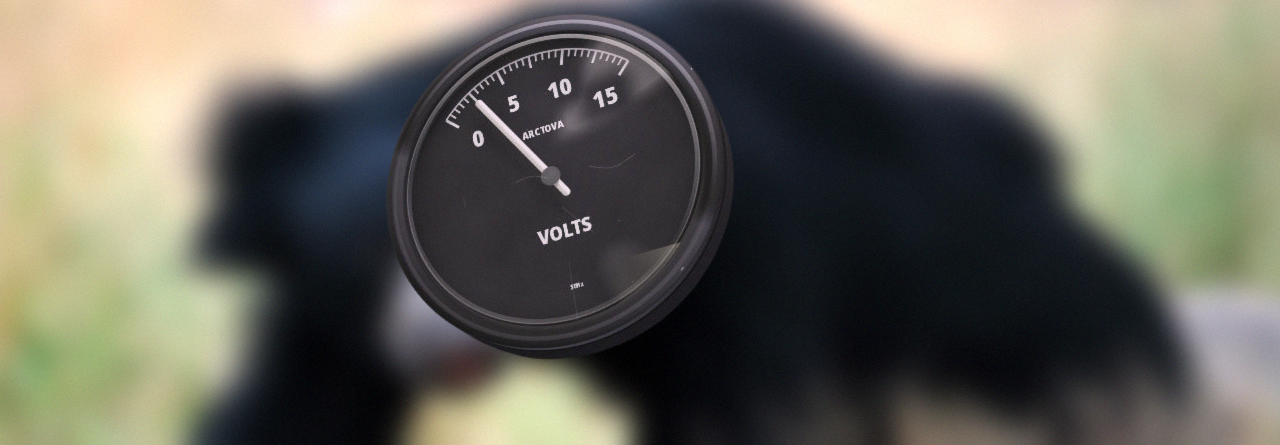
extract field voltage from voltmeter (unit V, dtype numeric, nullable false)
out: 2.5 V
